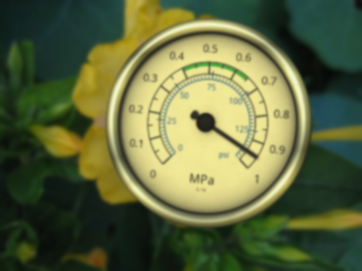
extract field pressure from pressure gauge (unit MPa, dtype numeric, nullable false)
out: 0.95 MPa
